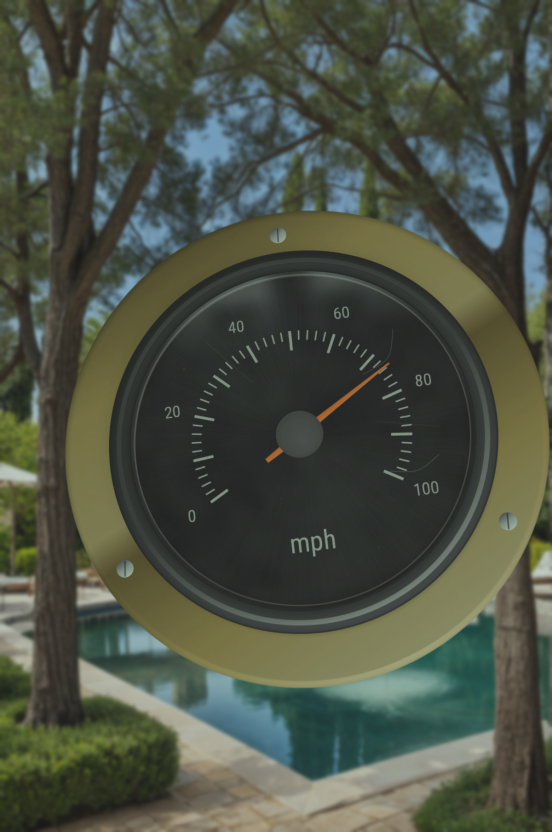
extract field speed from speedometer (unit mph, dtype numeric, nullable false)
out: 74 mph
